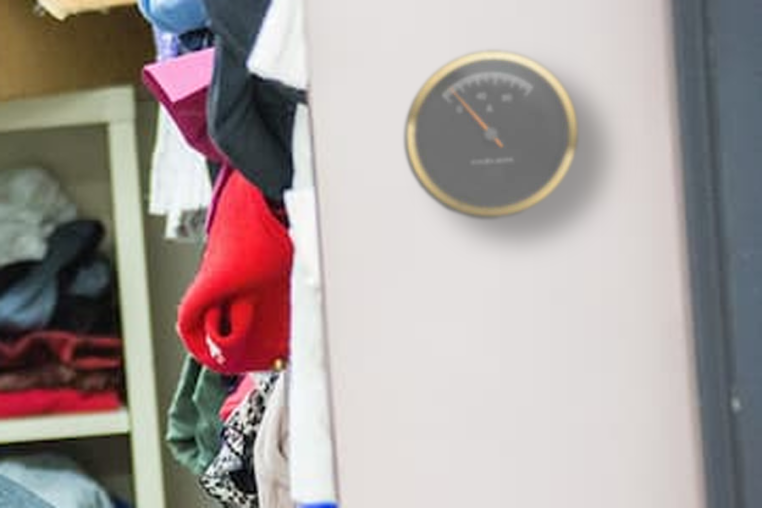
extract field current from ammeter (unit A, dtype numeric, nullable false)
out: 10 A
